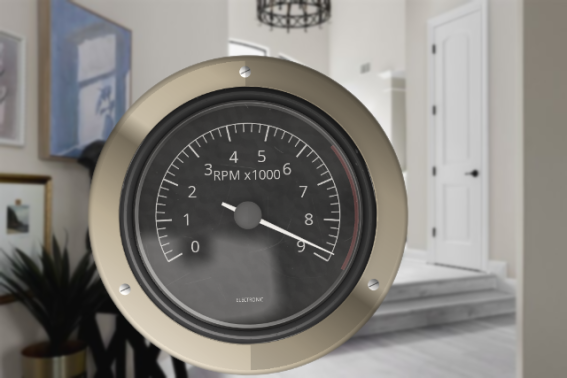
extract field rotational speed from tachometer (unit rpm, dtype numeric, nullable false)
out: 8800 rpm
